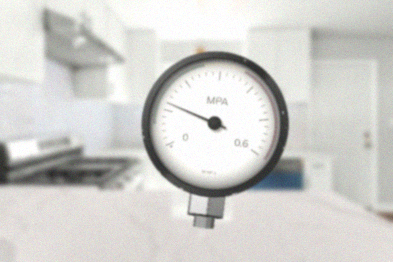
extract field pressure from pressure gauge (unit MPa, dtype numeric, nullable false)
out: 0.12 MPa
